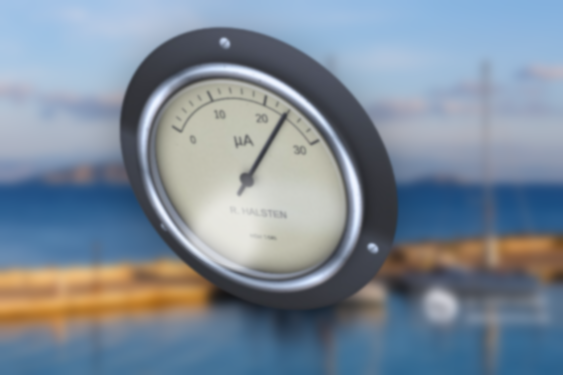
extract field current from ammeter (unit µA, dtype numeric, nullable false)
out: 24 µA
